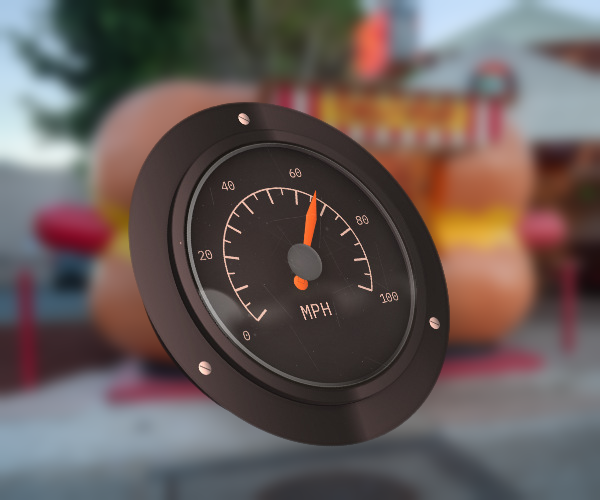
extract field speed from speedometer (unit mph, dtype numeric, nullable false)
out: 65 mph
